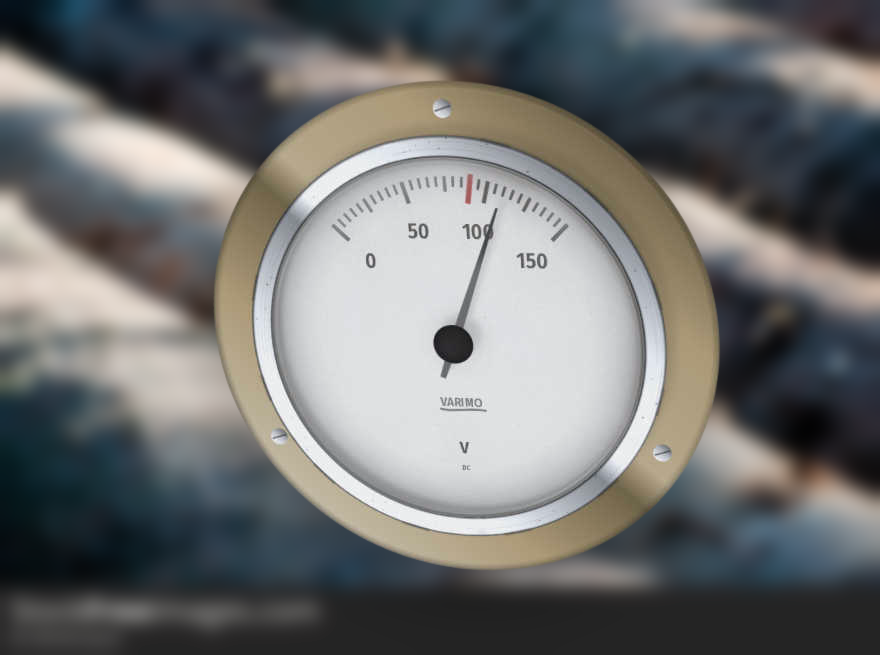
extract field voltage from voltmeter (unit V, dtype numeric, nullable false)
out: 110 V
